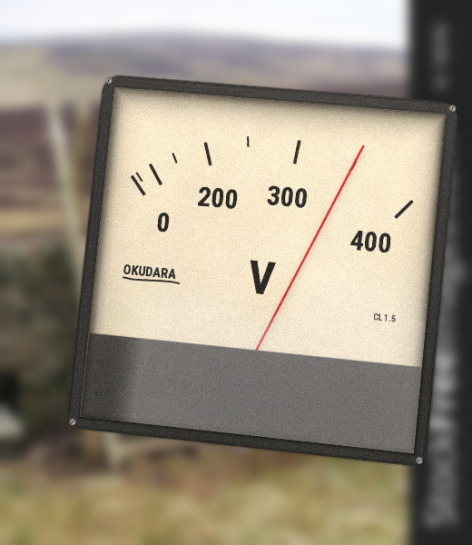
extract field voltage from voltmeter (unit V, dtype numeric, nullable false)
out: 350 V
